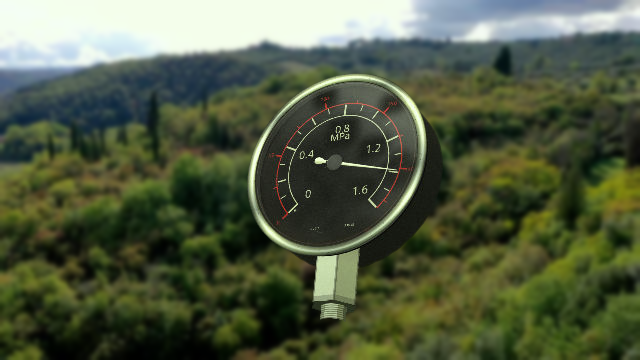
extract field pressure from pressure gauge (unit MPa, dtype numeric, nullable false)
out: 1.4 MPa
